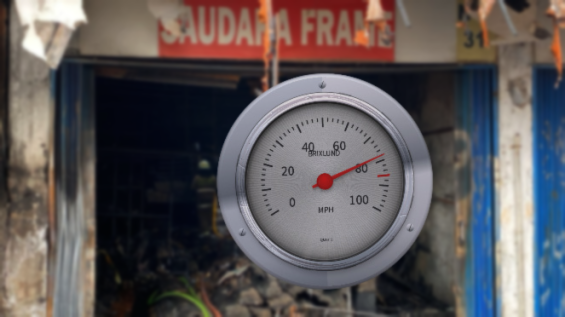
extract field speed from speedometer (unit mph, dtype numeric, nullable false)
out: 78 mph
